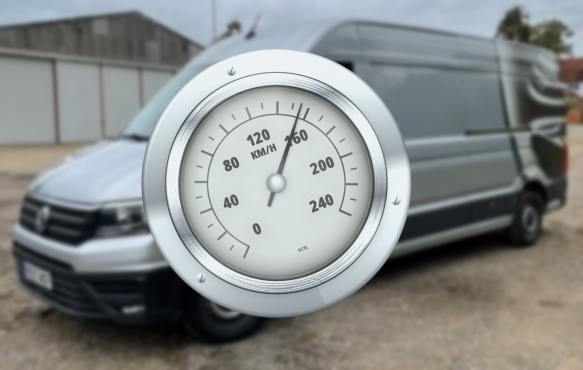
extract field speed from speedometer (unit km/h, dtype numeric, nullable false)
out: 155 km/h
